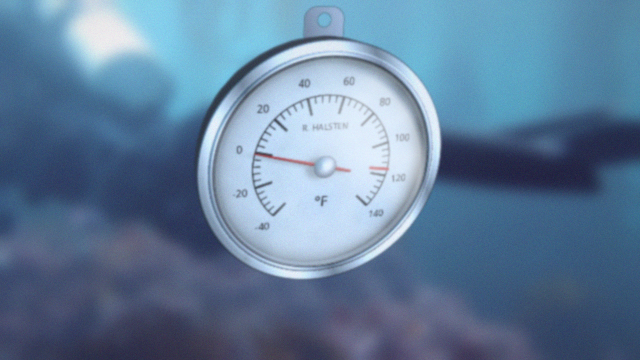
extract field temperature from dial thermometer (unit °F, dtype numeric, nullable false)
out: 0 °F
